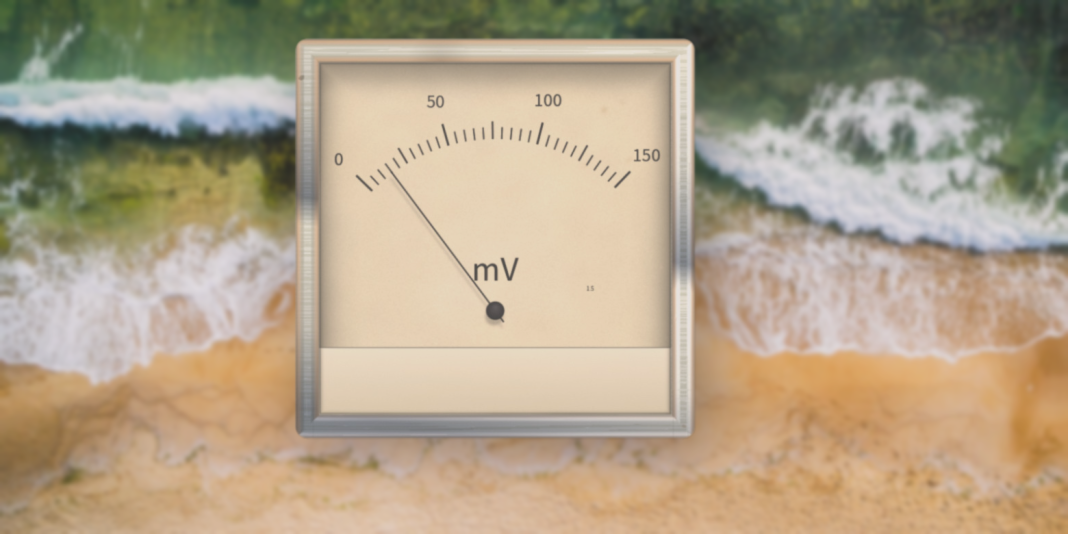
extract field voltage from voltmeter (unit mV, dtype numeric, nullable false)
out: 15 mV
